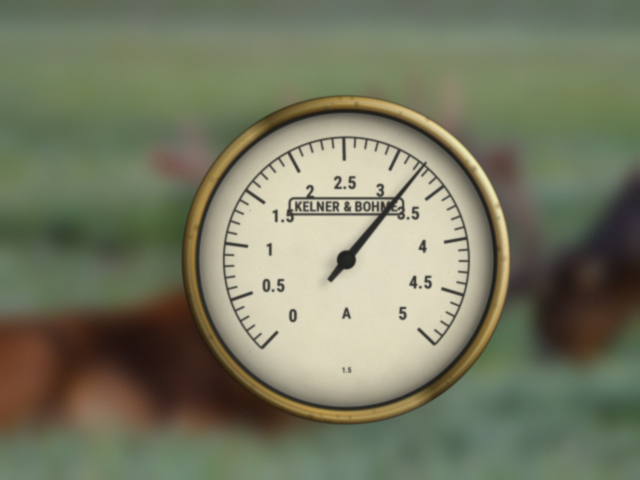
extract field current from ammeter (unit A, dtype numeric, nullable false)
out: 3.25 A
